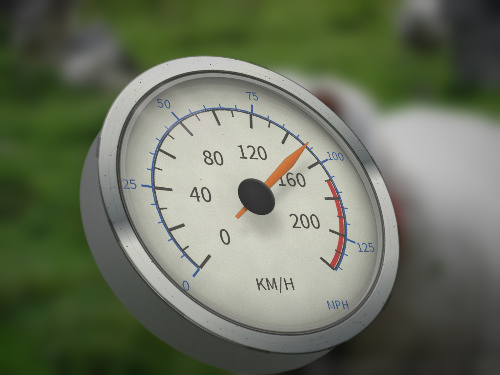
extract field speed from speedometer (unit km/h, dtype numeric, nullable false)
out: 150 km/h
